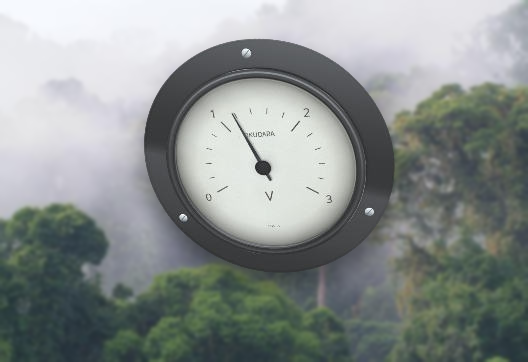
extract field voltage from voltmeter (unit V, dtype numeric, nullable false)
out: 1.2 V
